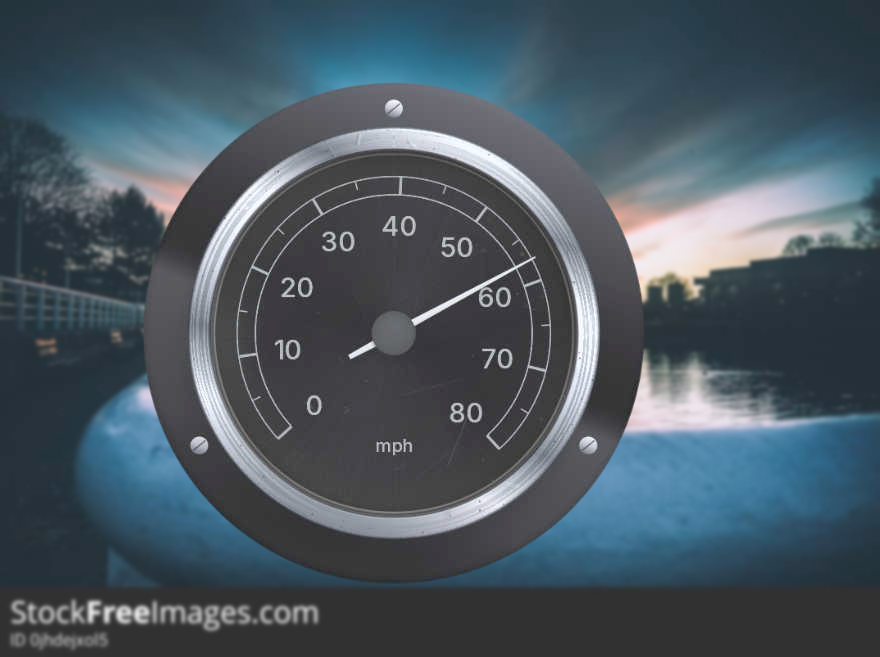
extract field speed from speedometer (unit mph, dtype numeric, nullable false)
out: 57.5 mph
